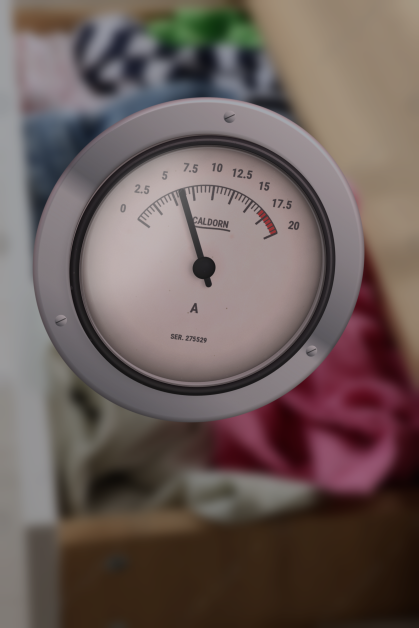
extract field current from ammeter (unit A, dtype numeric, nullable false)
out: 6 A
